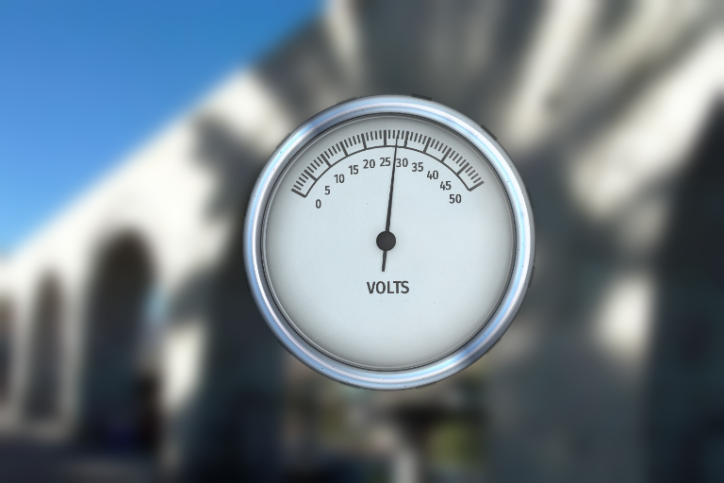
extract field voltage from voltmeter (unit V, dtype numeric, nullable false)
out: 28 V
